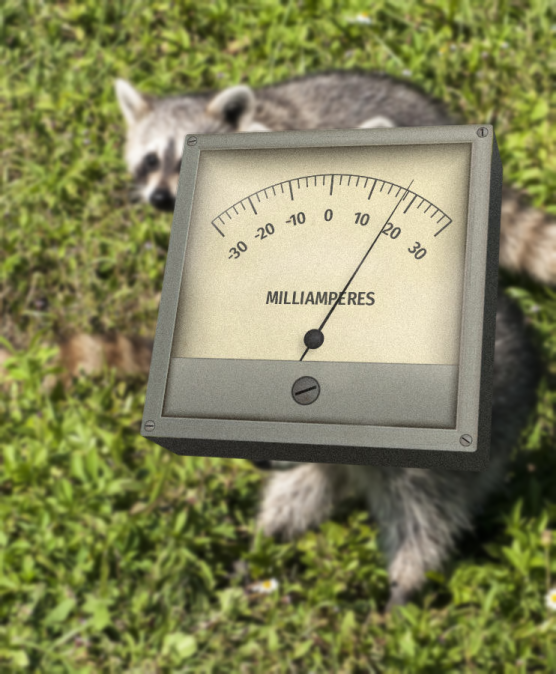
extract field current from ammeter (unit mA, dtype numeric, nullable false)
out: 18 mA
